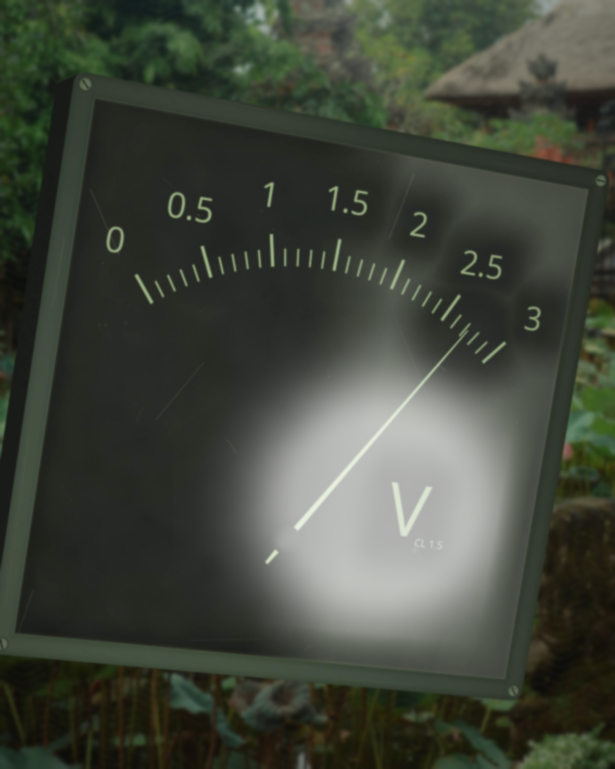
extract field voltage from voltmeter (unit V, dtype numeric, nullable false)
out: 2.7 V
